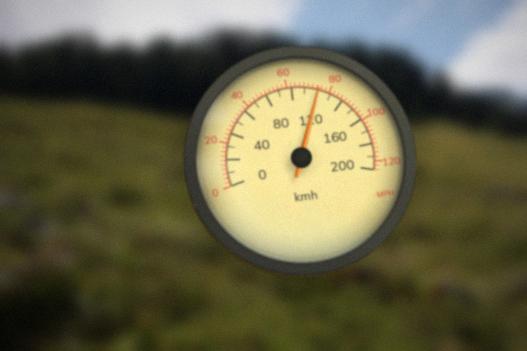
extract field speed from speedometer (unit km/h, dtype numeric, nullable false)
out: 120 km/h
